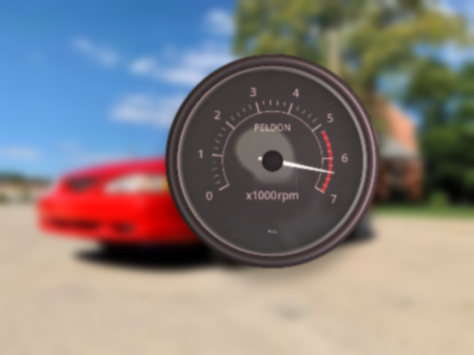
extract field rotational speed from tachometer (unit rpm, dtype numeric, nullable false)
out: 6400 rpm
